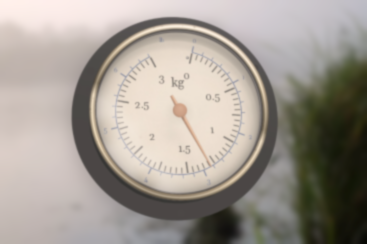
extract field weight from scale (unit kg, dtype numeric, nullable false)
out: 1.3 kg
